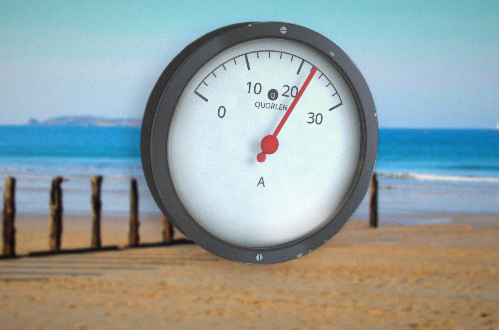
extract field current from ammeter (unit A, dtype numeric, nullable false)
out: 22 A
